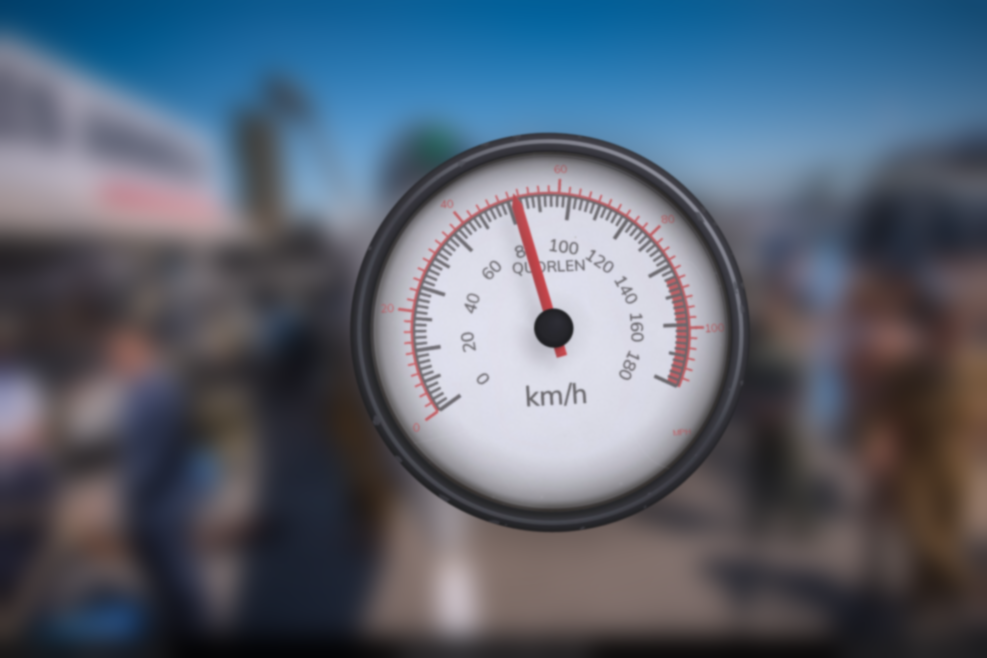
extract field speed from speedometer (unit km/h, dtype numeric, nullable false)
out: 82 km/h
